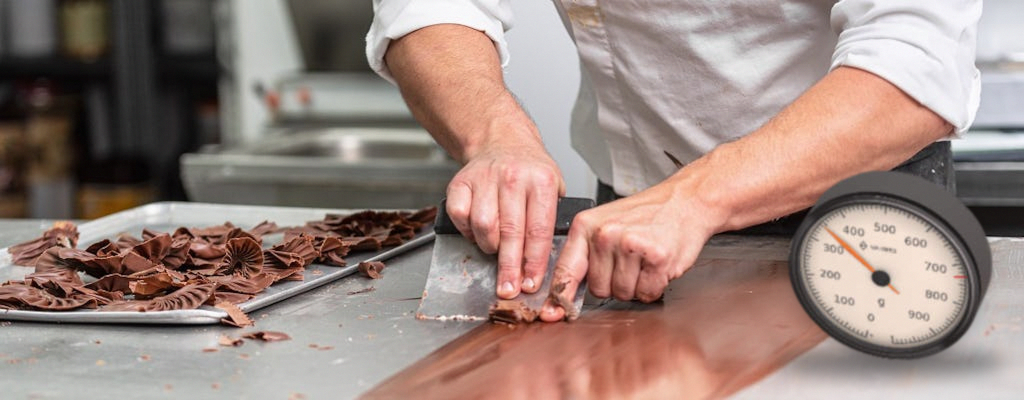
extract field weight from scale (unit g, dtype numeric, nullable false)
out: 350 g
